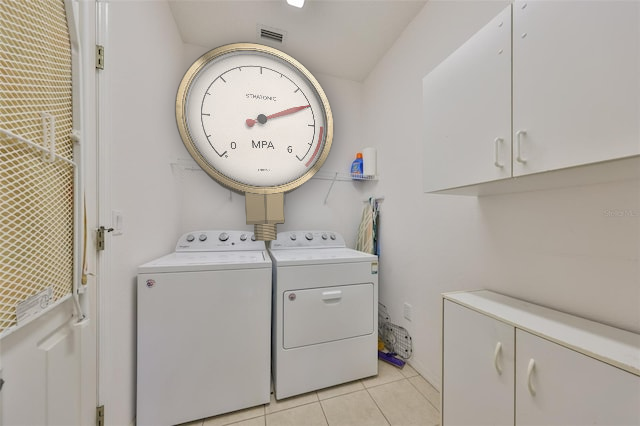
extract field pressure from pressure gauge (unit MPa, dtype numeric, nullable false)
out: 4.5 MPa
